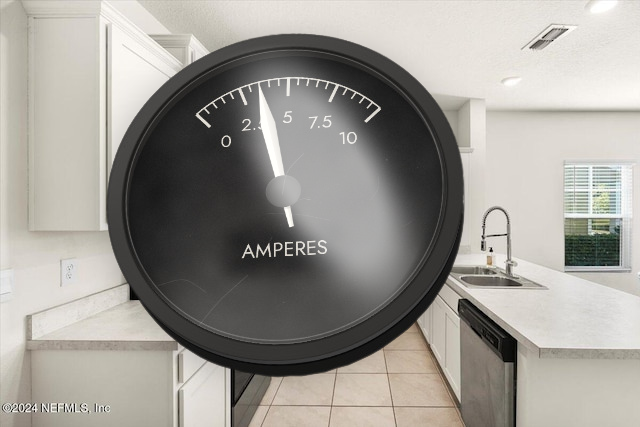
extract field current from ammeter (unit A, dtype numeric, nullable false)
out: 3.5 A
